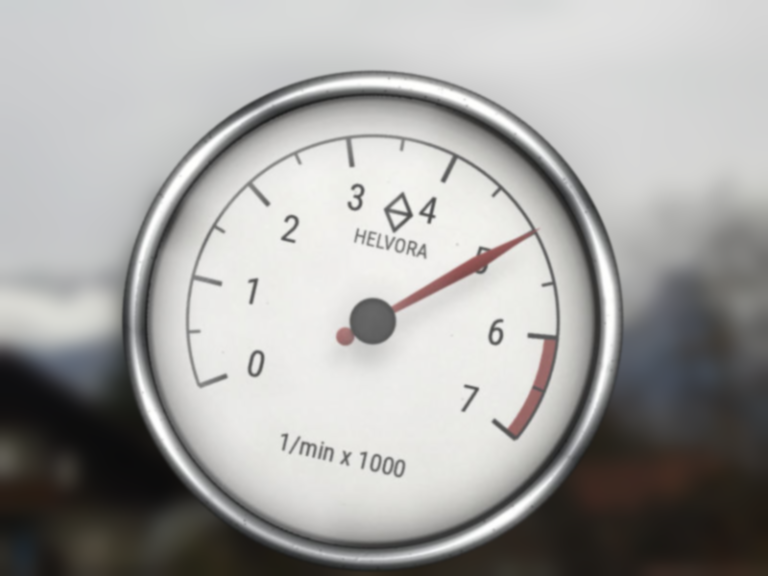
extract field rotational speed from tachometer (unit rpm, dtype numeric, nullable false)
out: 5000 rpm
